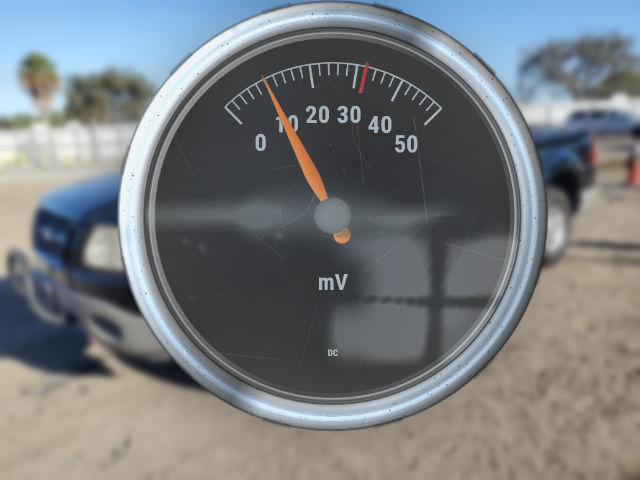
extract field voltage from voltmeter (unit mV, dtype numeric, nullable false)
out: 10 mV
